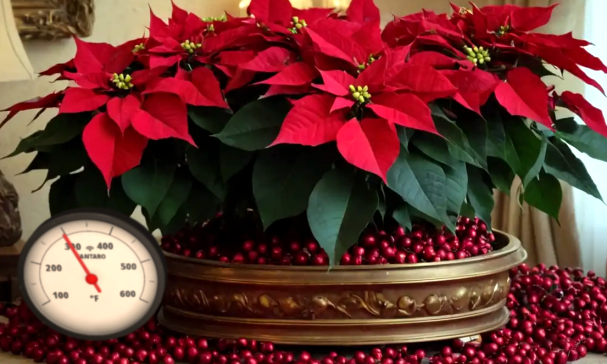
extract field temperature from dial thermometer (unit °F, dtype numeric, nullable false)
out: 300 °F
